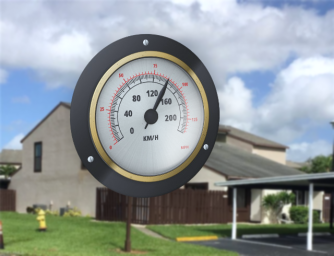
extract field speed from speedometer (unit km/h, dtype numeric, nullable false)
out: 140 km/h
